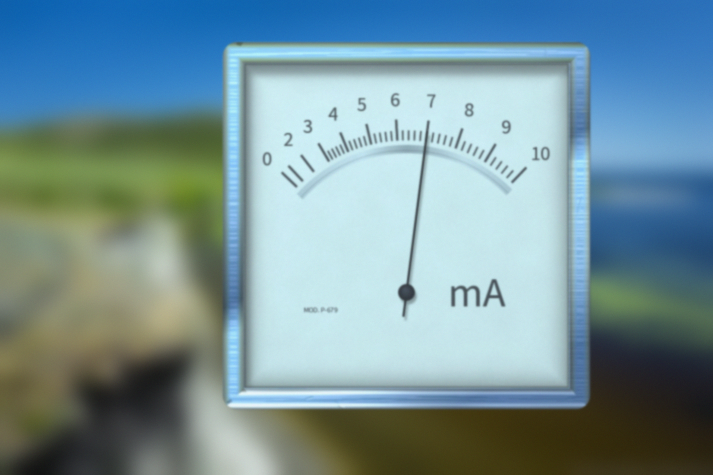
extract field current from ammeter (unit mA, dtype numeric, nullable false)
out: 7 mA
